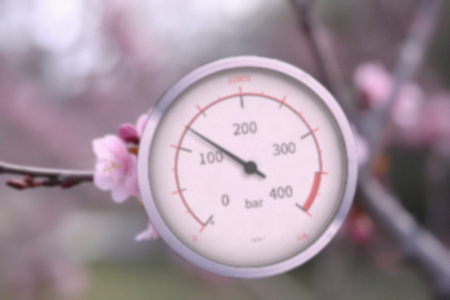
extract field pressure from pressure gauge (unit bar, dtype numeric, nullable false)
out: 125 bar
